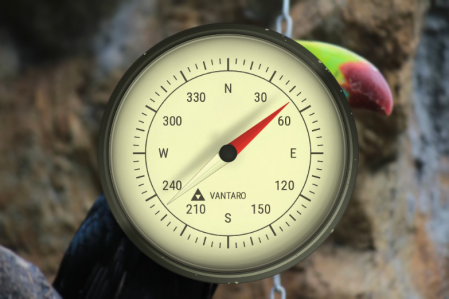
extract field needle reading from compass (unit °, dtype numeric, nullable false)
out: 50 °
